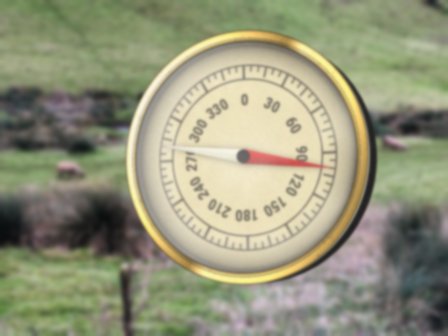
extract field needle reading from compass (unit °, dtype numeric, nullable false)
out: 100 °
